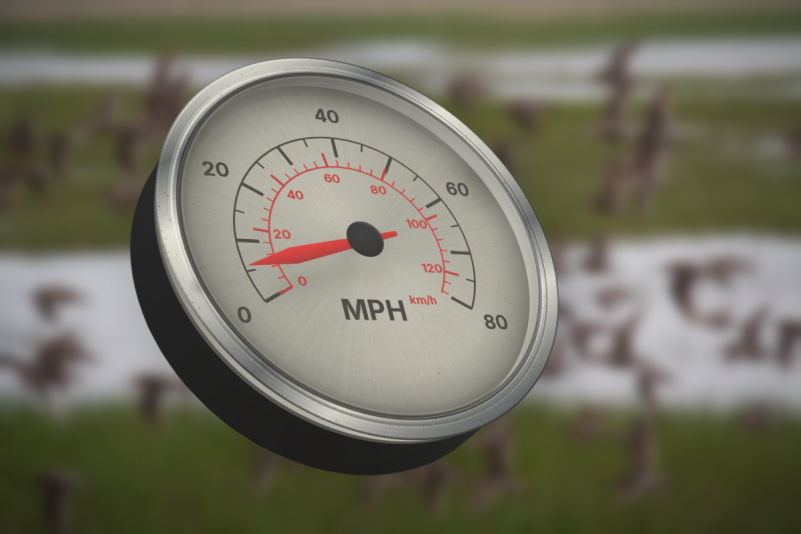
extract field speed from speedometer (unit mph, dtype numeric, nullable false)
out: 5 mph
